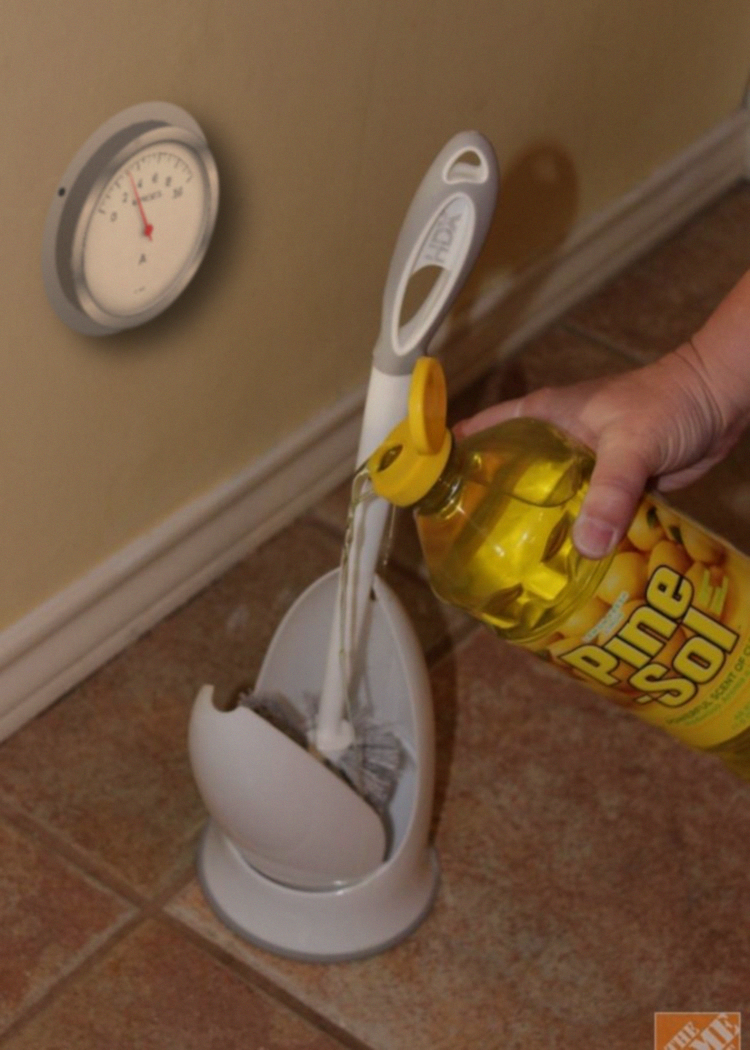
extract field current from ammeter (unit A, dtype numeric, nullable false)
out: 3 A
